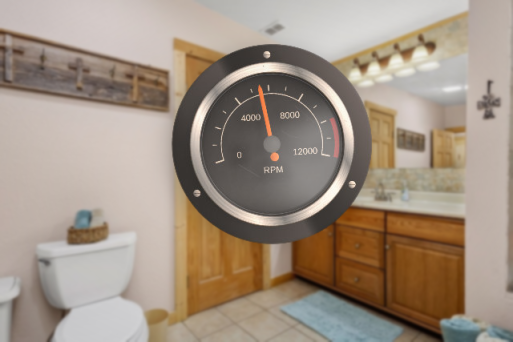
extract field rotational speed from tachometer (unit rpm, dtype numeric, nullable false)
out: 5500 rpm
